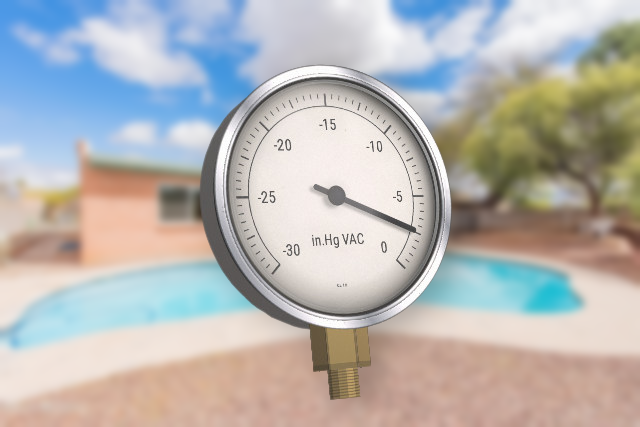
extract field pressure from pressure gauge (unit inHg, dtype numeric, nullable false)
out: -2.5 inHg
